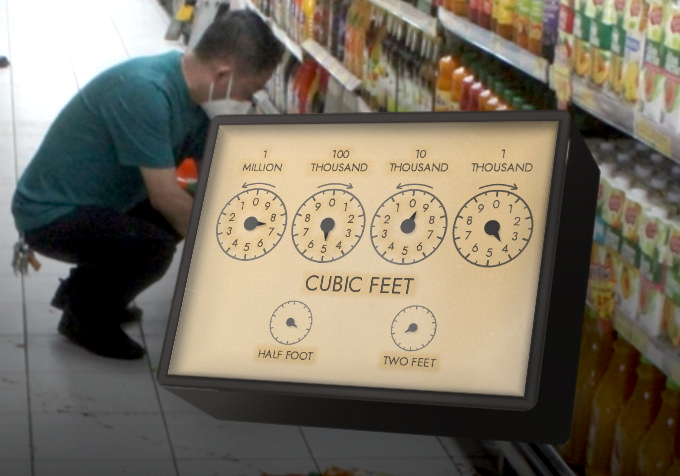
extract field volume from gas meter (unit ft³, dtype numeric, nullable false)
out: 749400 ft³
